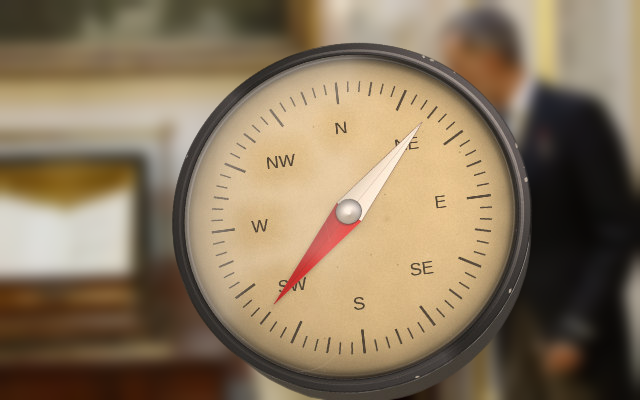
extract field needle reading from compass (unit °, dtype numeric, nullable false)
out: 225 °
